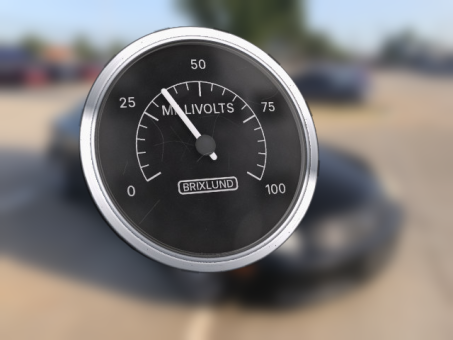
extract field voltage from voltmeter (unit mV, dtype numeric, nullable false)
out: 35 mV
